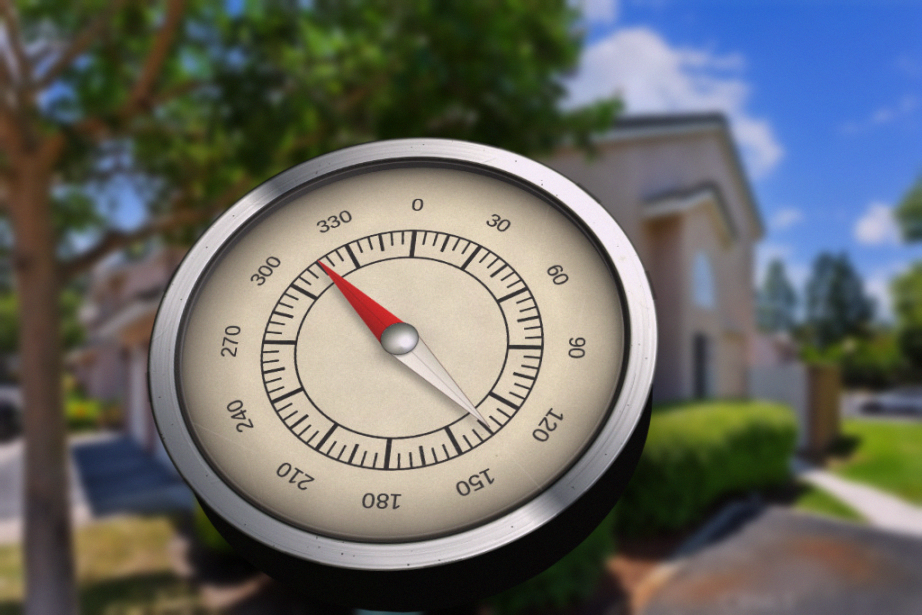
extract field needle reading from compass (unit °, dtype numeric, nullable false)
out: 315 °
